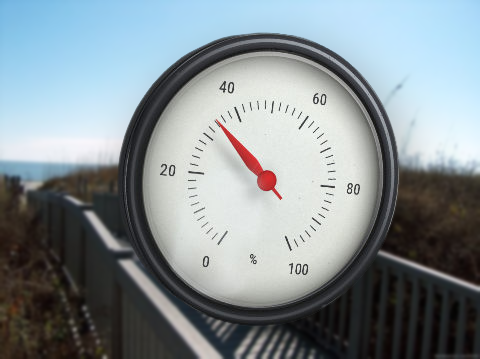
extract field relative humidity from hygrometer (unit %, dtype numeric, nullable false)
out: 34 %
